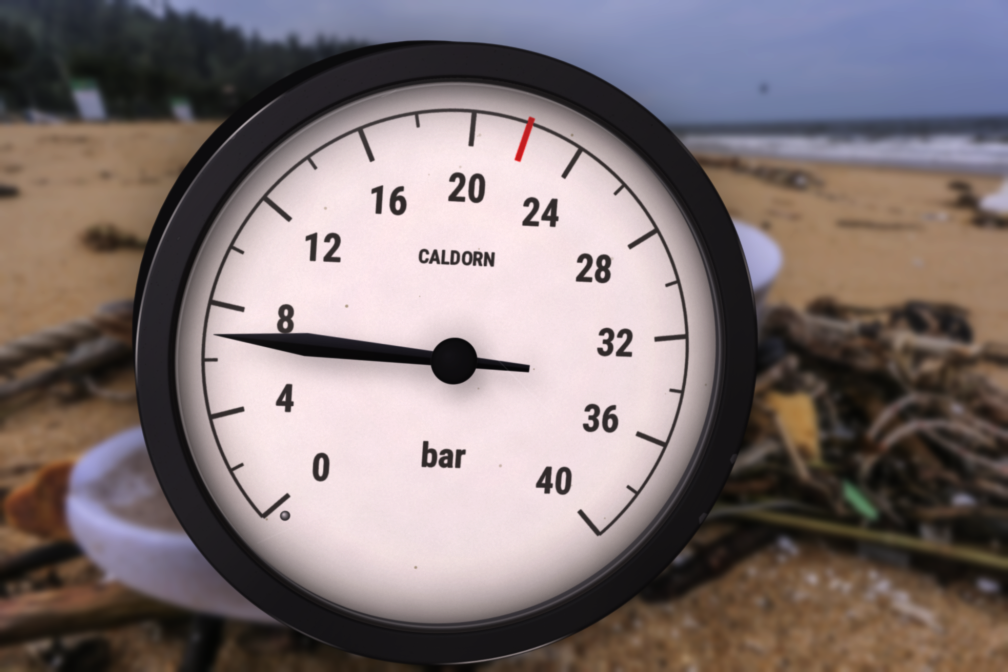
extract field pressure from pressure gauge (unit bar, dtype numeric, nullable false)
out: 7 bar
